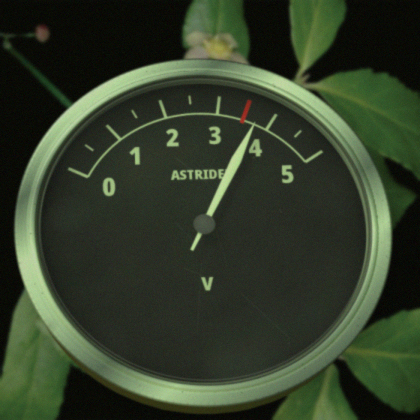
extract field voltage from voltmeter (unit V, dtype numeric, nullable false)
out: 3.75 V
